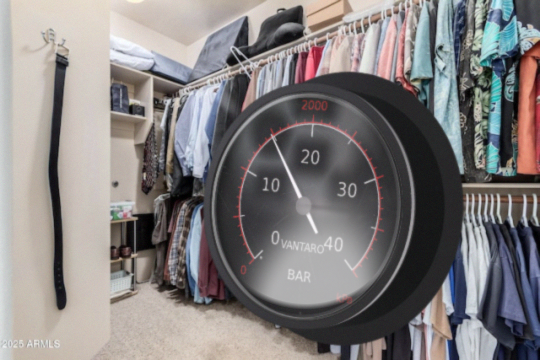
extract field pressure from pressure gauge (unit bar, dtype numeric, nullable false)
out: 15 bar
